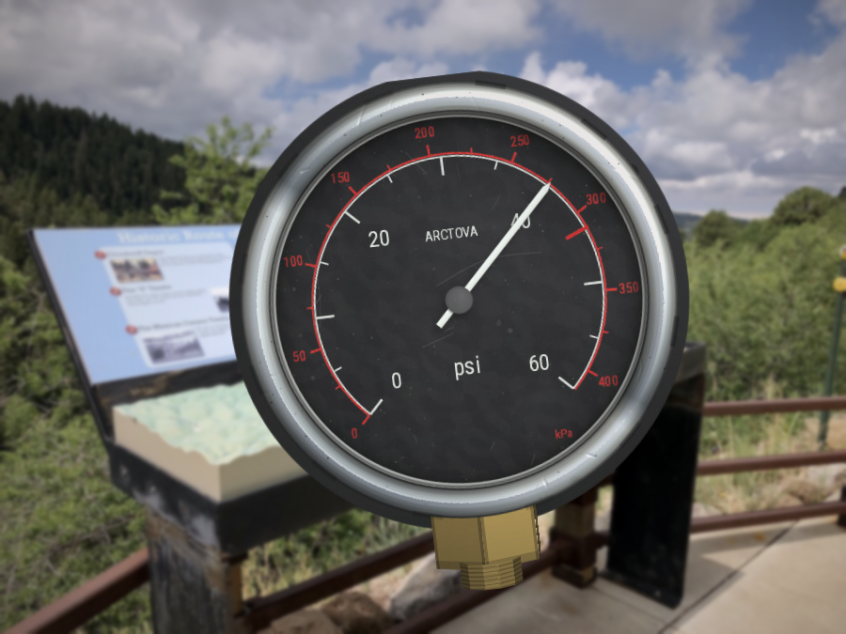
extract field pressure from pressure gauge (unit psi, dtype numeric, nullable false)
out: 40 psi
